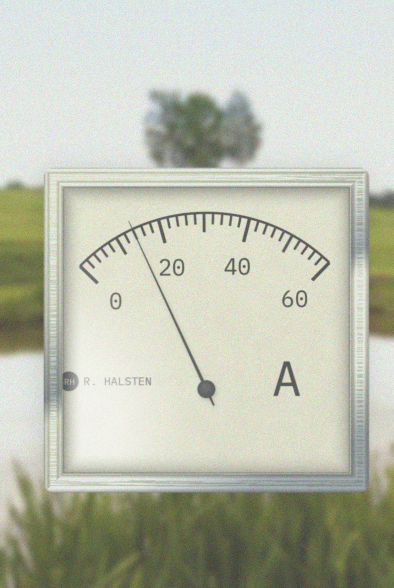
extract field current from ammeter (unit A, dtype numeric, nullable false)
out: 14 A
